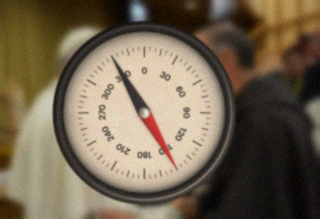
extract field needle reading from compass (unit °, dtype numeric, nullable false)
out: 150 °
